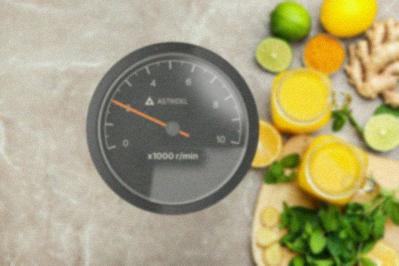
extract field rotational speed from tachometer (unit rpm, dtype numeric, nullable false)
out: 2000 rpm
